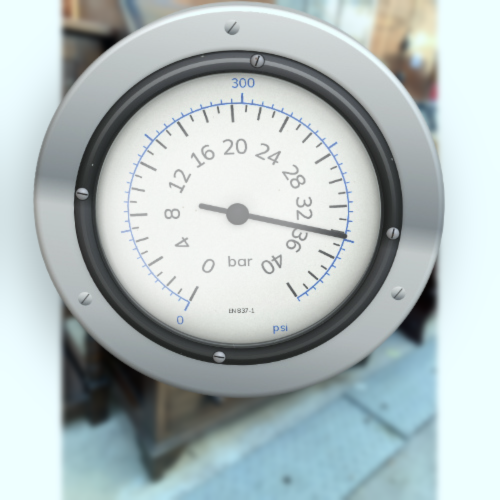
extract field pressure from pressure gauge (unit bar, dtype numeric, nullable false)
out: 34 bar
